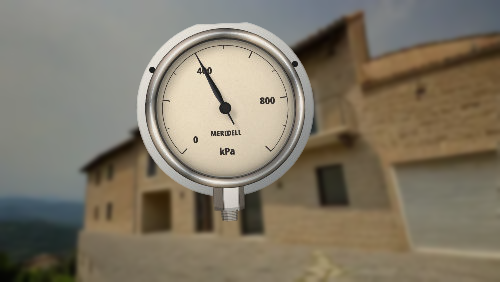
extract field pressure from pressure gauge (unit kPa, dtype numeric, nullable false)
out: 400 kPa
